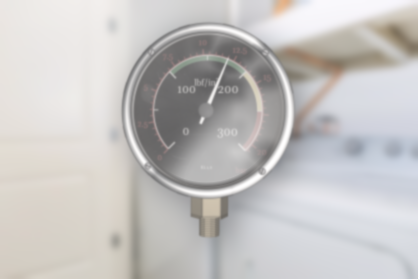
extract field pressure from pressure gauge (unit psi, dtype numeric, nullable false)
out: 175 psi
